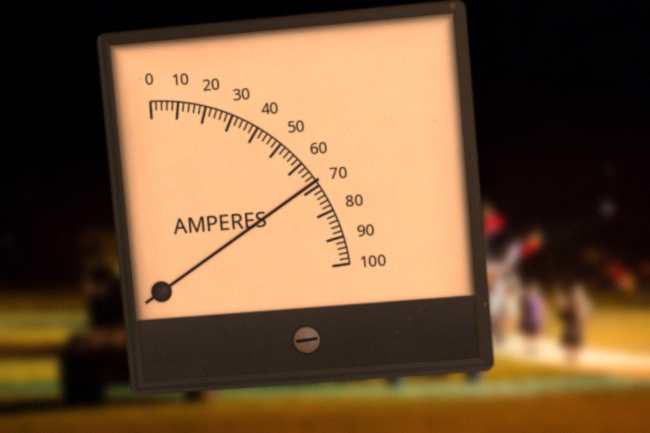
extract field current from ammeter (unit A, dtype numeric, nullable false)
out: 68 A
